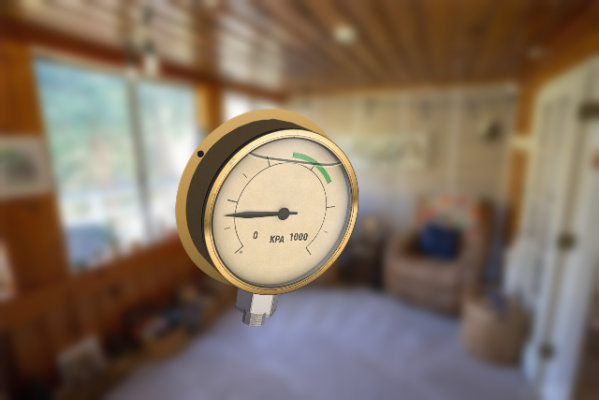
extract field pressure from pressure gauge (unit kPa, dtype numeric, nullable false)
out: 150 kPa
